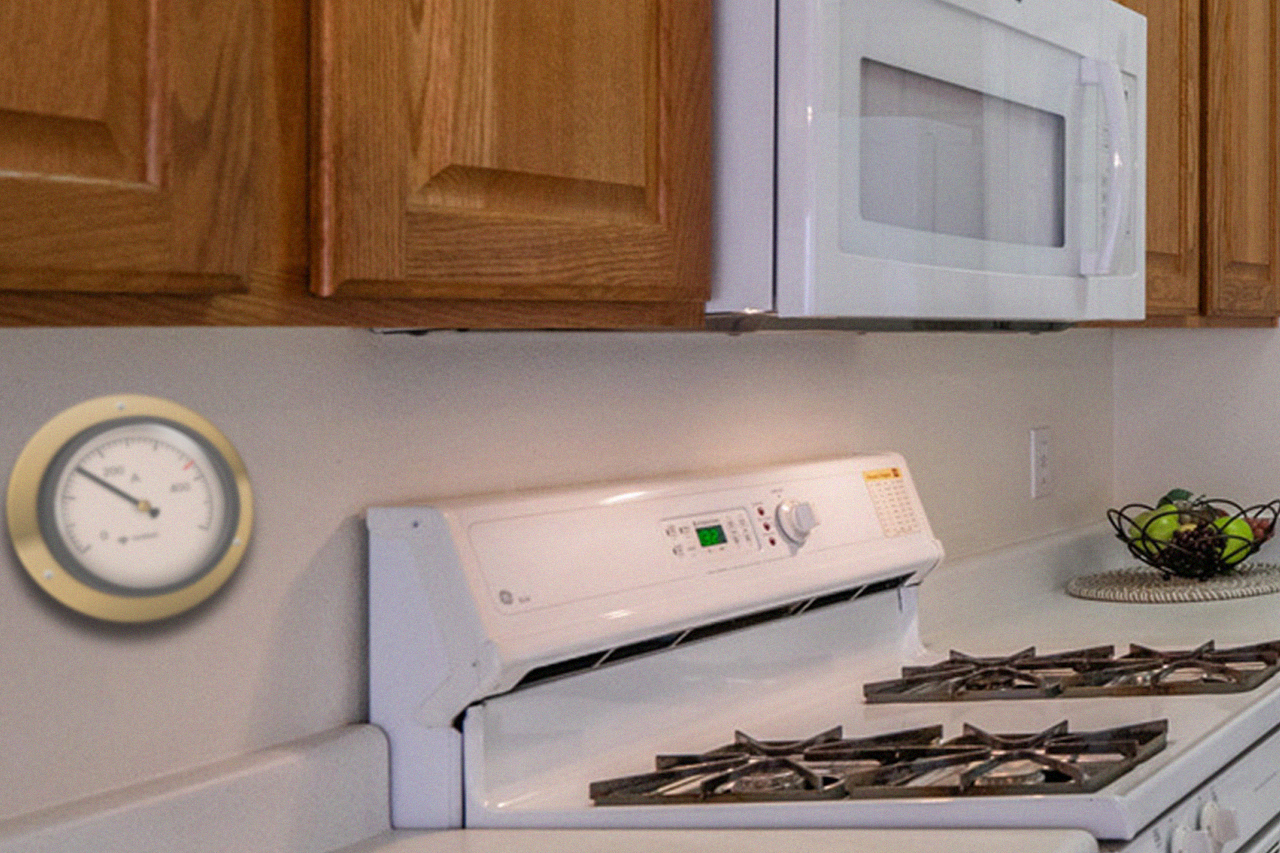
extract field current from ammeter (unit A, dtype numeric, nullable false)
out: 150 A
